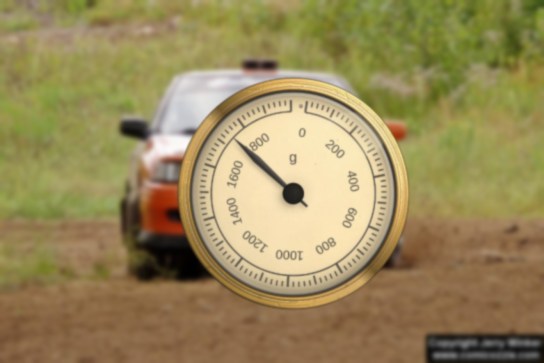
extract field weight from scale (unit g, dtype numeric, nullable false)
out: 1740 g
